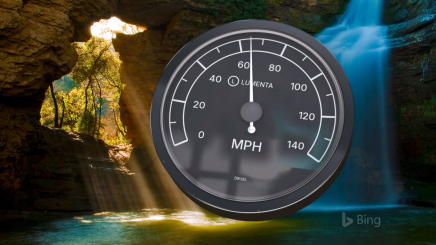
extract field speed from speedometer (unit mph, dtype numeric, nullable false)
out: 65 mph
